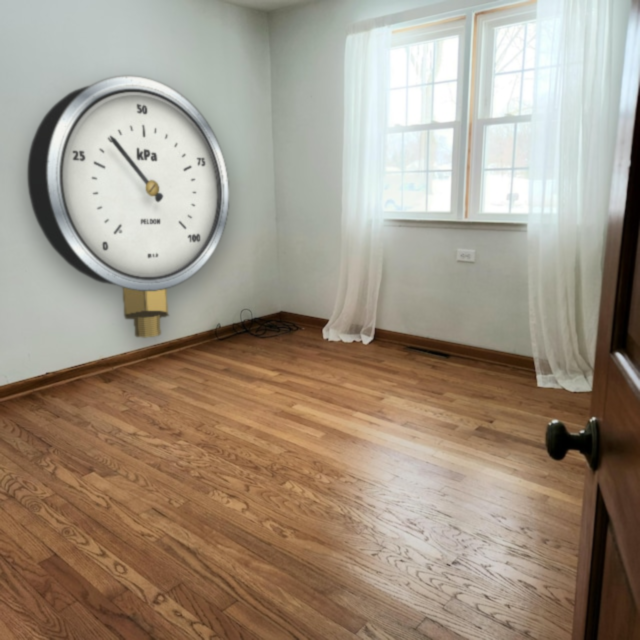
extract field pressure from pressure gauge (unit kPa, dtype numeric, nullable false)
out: 35 kPa
